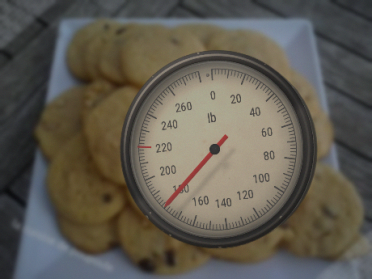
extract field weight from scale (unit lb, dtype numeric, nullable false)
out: 180 lb
